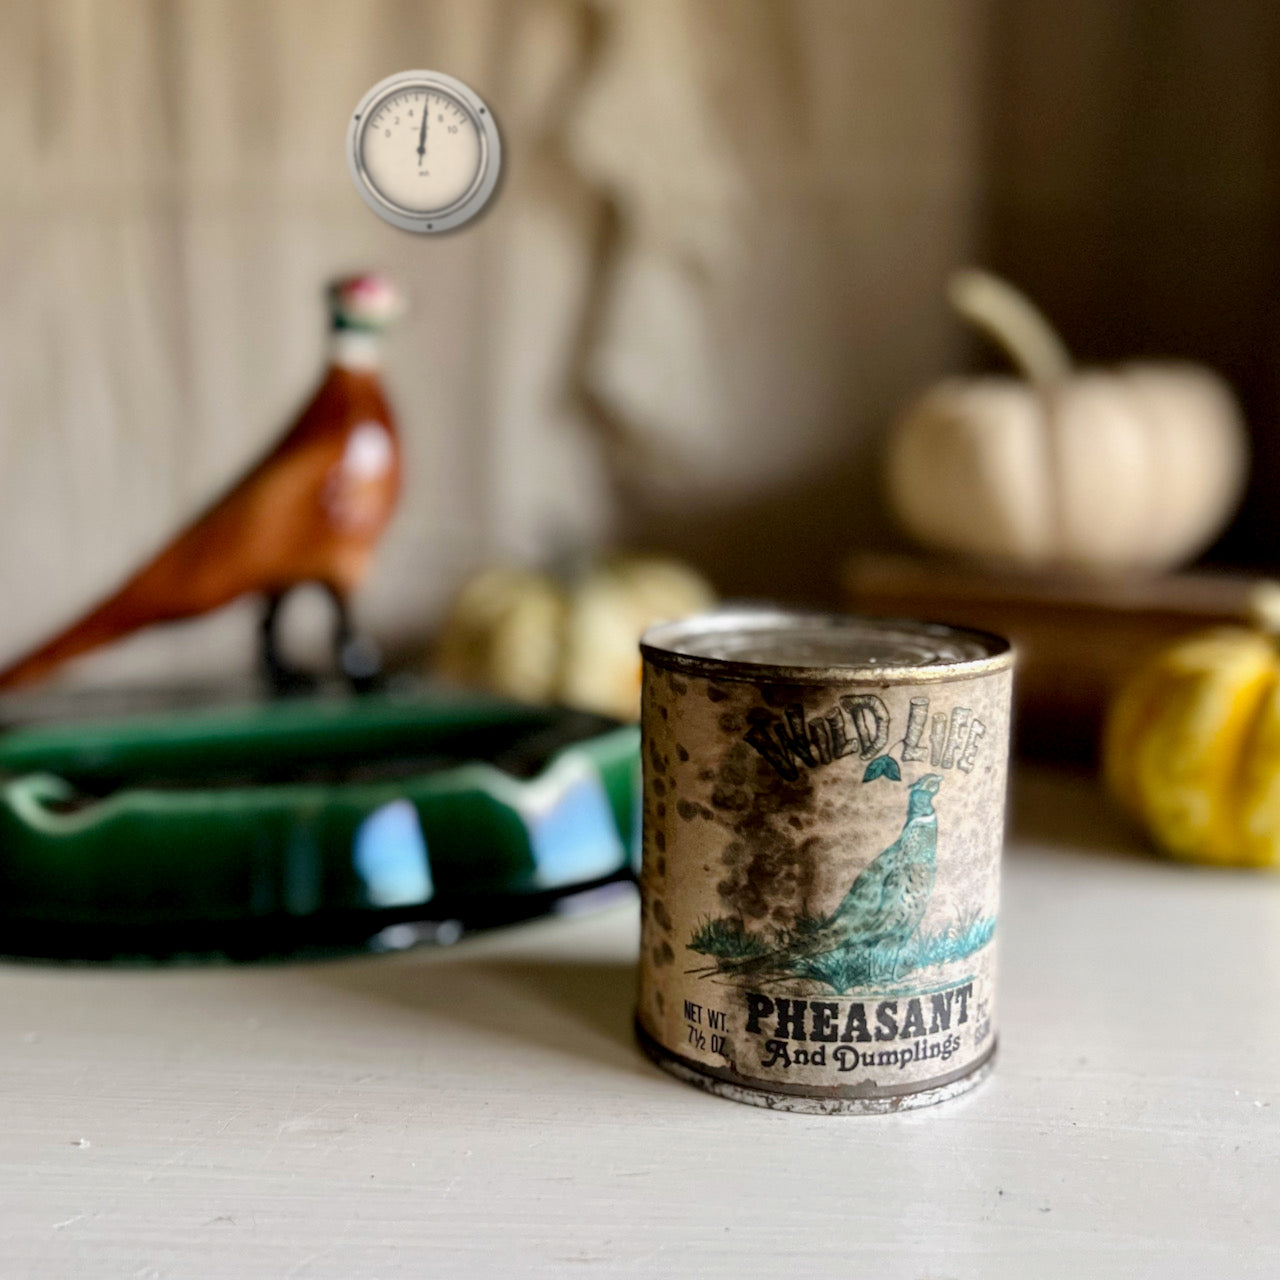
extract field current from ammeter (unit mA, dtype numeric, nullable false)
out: 6 mA
